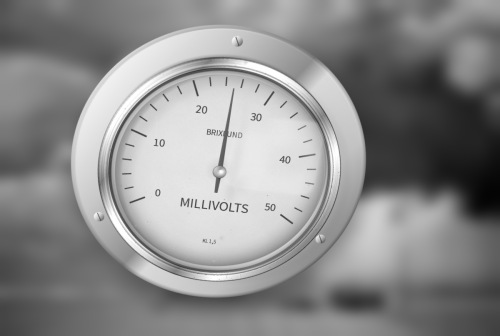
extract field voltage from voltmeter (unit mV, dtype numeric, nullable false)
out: 25 mV
